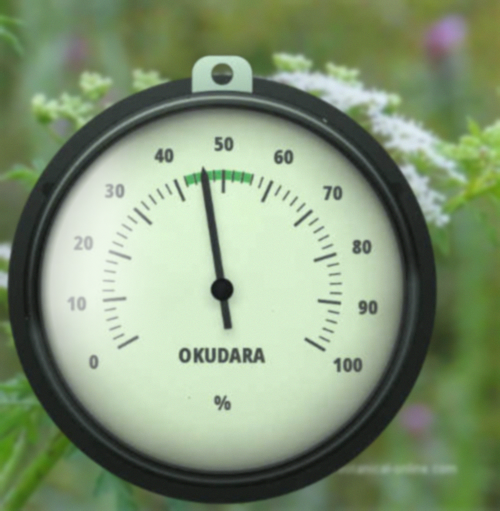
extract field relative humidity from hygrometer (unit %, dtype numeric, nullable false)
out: 46 %
